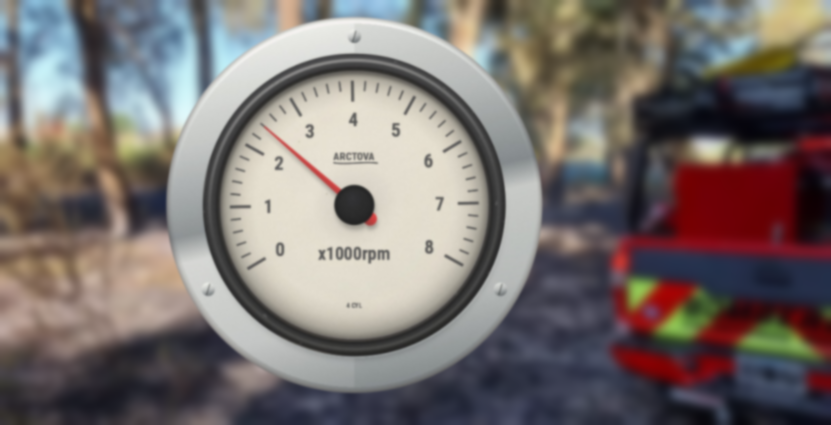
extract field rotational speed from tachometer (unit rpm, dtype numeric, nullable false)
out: 2400 rpm
